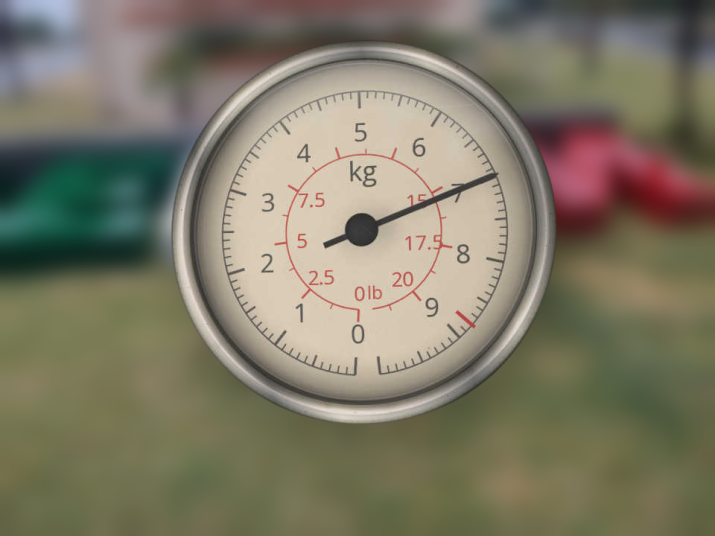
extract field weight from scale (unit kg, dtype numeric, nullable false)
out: 7 kg
